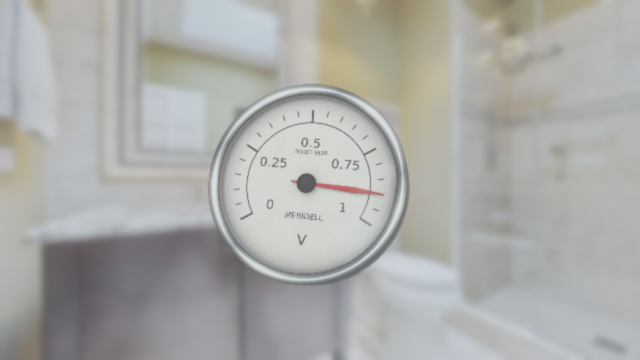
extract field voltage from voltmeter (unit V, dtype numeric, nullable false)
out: 0.9 V
